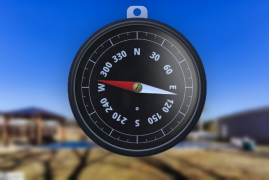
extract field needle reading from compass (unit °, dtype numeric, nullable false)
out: 280 °
